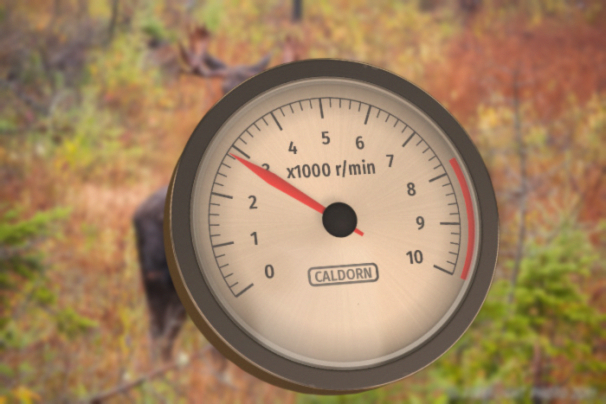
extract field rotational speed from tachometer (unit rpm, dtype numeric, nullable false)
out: 2800 rpm
